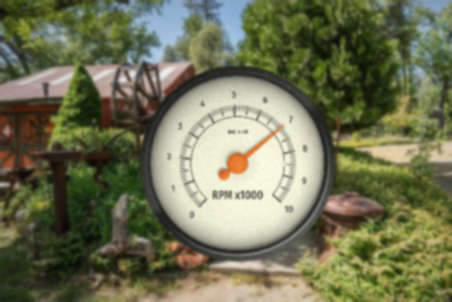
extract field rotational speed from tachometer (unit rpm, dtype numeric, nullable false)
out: 7000 rpm
